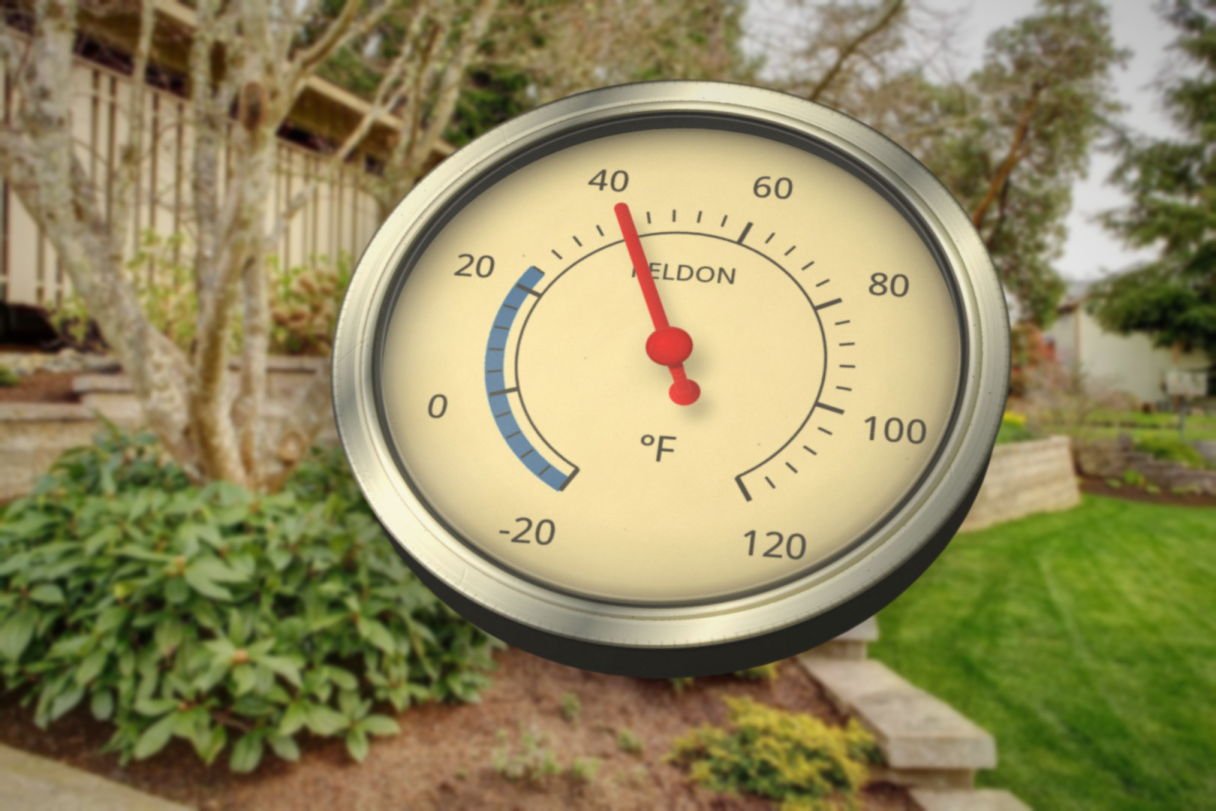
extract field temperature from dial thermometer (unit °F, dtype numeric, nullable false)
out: 40 °F
